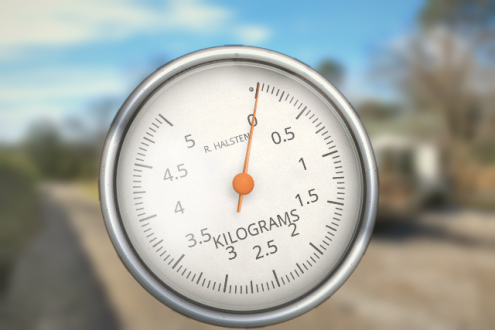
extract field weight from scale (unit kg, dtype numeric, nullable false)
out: 0 kg
